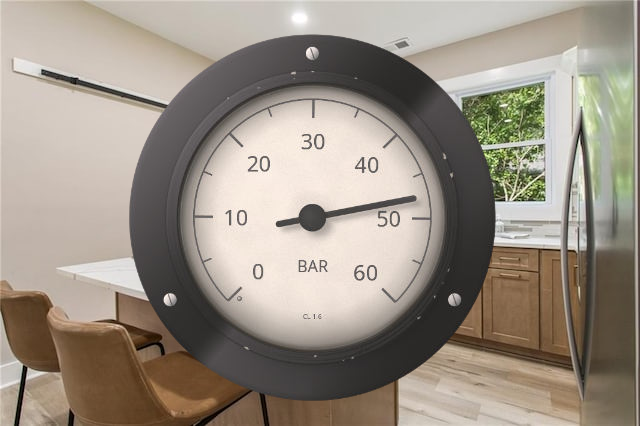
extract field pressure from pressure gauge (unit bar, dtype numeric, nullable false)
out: 47.5 bar
